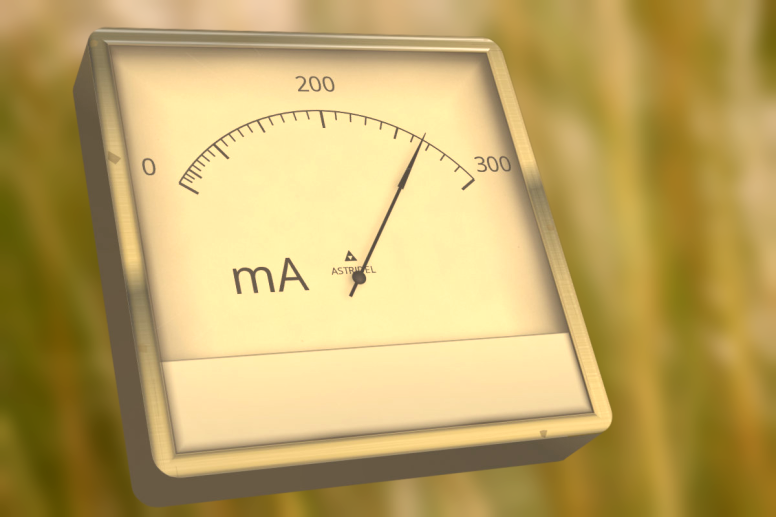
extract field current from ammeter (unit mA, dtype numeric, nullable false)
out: 265 mA
